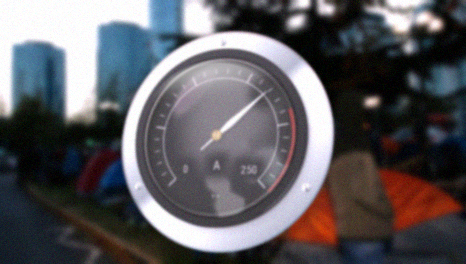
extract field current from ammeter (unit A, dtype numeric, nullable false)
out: 170 A
